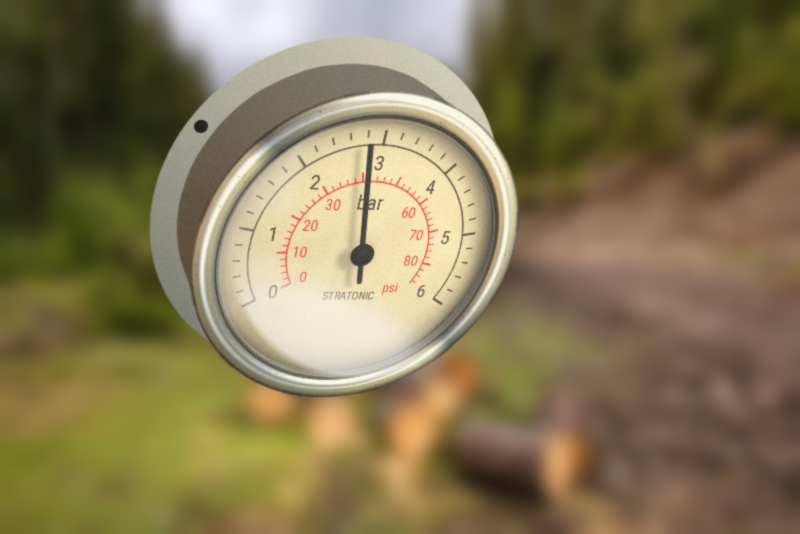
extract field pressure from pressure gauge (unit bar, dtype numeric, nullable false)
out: 2.8 bar
